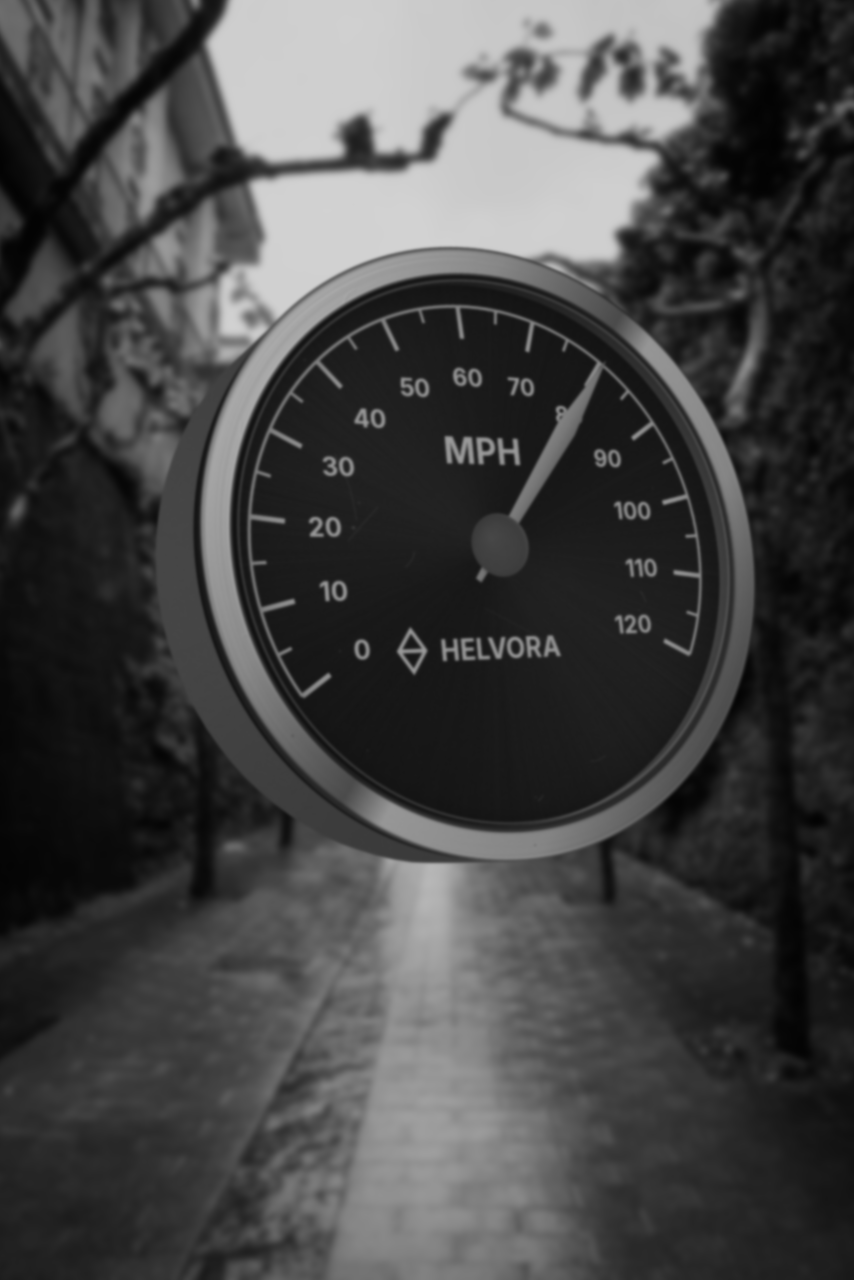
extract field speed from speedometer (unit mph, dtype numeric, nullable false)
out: 80 mph
